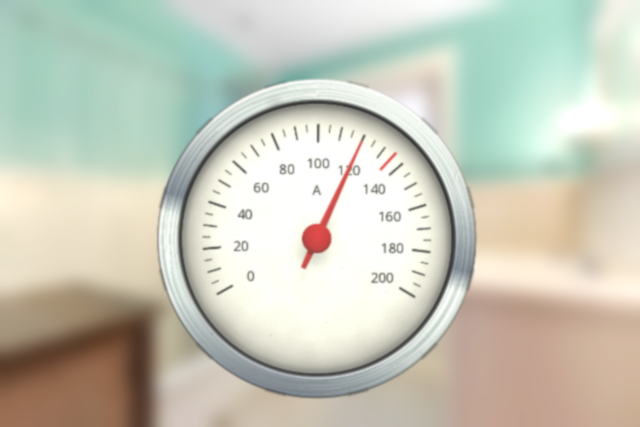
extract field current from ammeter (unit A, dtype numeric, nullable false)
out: 120 A
